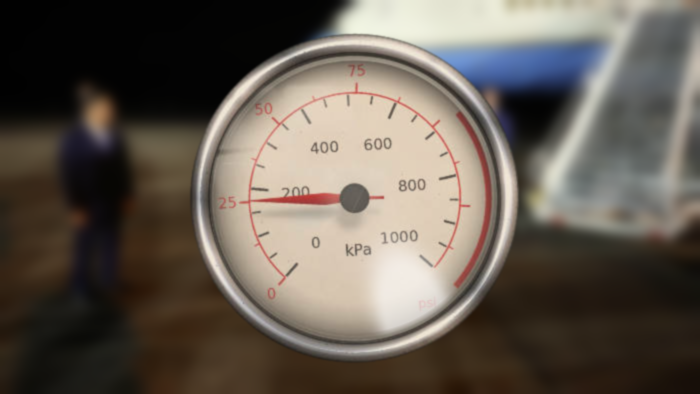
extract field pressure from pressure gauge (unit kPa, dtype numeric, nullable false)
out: 175 kPa
